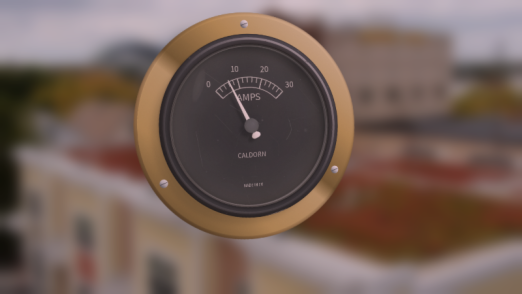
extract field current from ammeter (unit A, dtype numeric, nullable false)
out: 6 A
